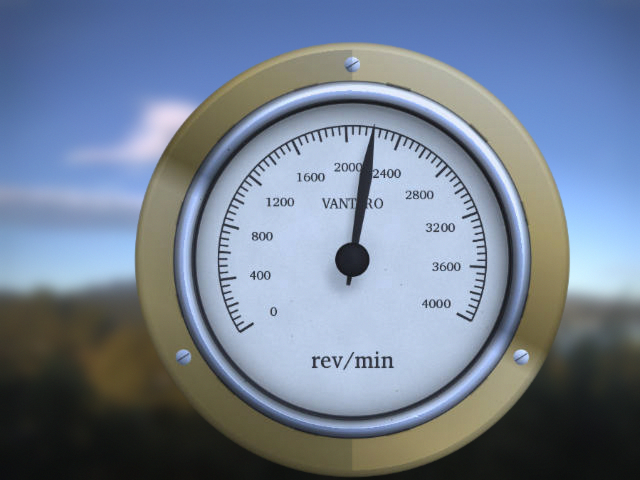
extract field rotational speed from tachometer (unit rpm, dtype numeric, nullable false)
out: 2200 rpm
